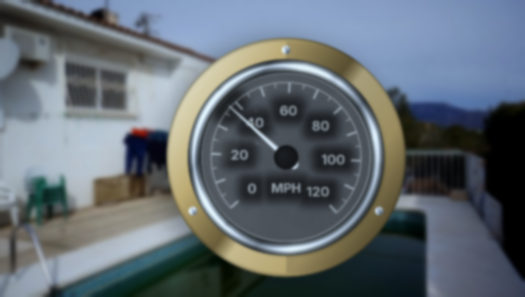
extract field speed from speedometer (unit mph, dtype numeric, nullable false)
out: 37.5 mph
